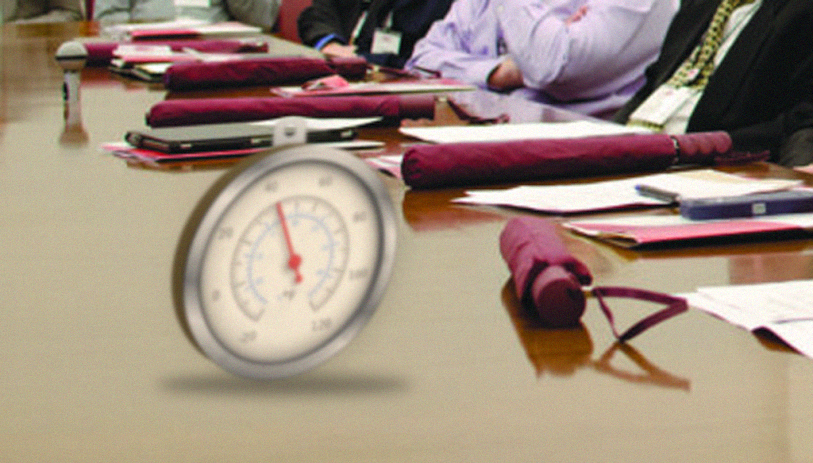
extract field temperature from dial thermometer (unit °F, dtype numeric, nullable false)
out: 40 °F
